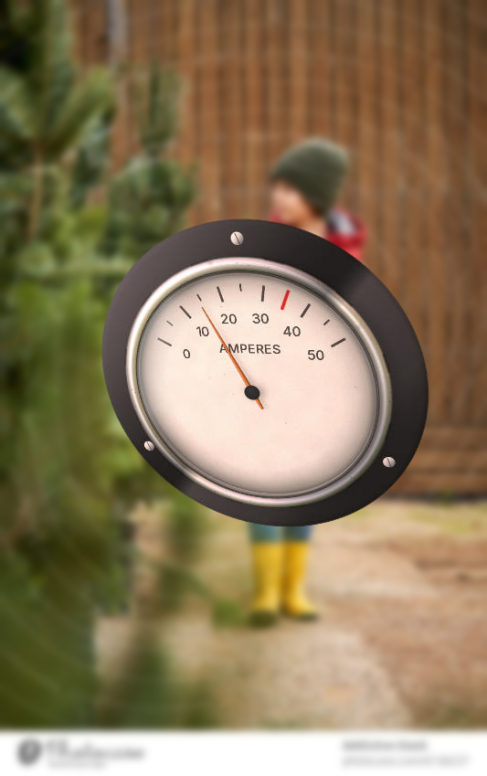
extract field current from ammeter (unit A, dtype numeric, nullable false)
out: 15 A
